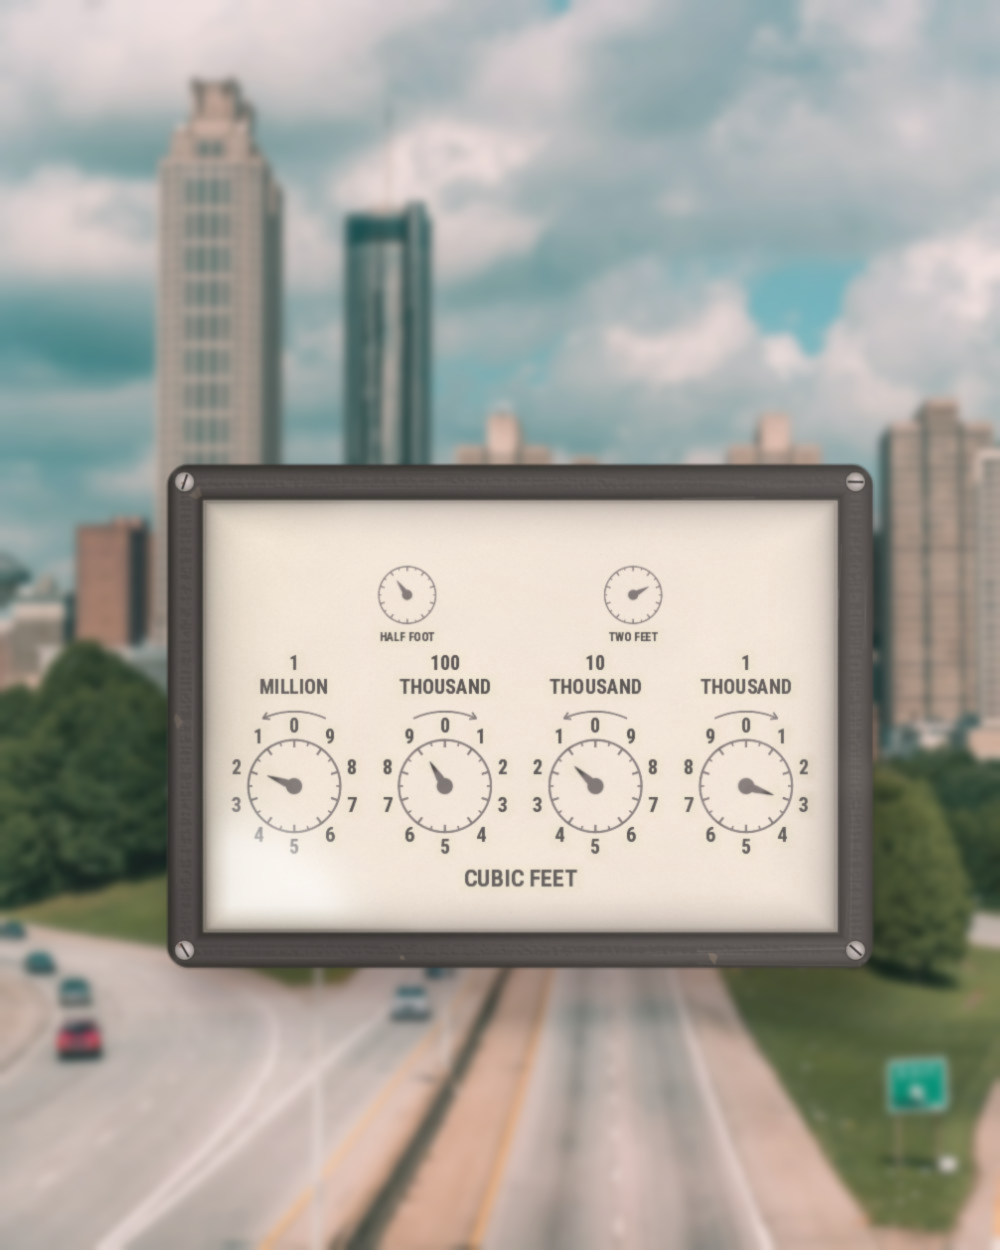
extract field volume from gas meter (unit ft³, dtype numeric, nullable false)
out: 191300 ft³
